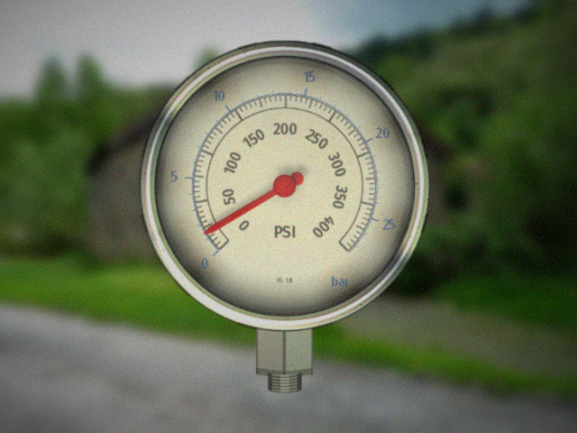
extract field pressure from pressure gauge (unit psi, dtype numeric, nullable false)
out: 20 psi
